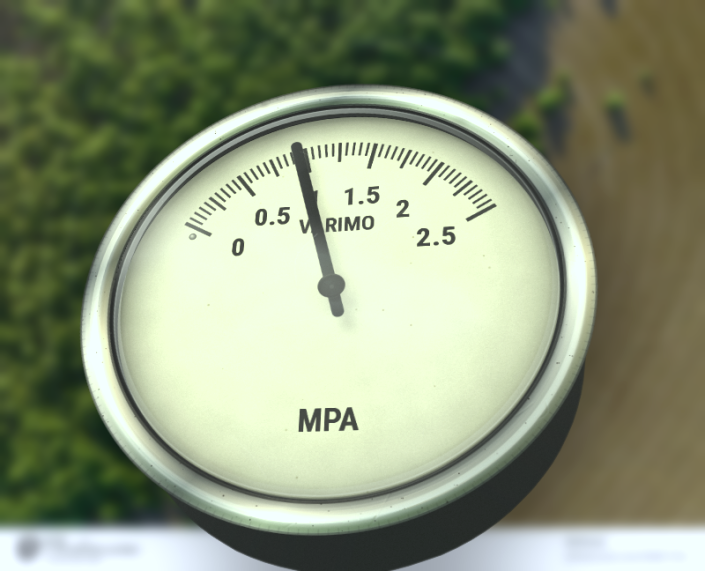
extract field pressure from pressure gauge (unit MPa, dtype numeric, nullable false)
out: 0.95 MPa
